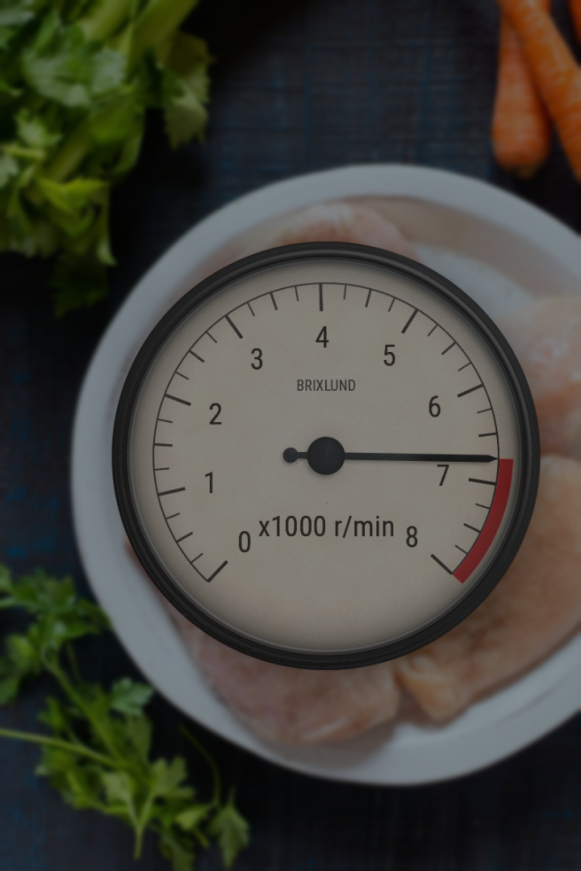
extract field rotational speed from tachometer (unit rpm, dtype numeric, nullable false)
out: 6750 rpm
